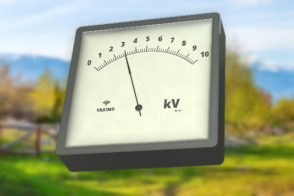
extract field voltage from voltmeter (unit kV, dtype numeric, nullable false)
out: 3 kV
